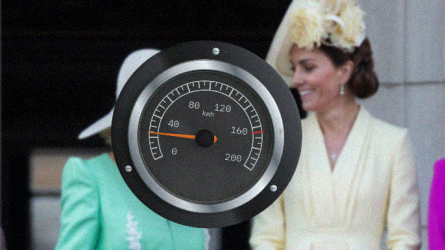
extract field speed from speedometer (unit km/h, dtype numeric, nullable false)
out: 25 km/h
